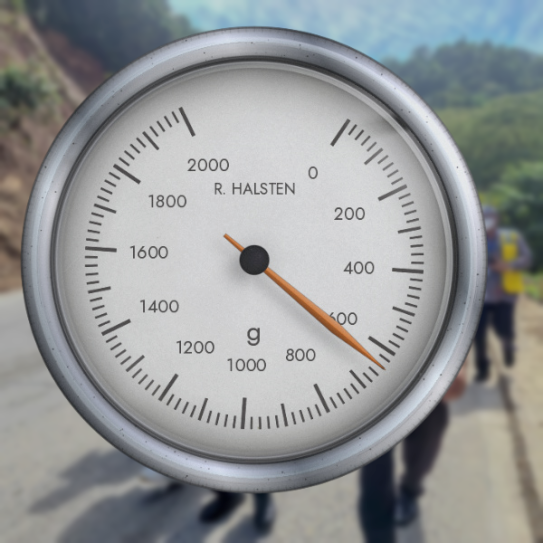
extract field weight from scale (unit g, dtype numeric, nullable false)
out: 640 g
